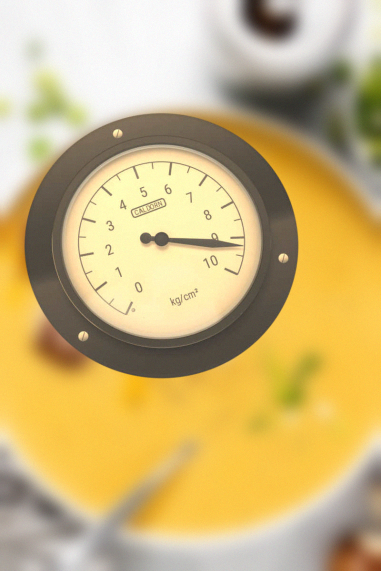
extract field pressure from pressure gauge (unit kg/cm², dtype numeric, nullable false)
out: 9.25 kg/cm²
